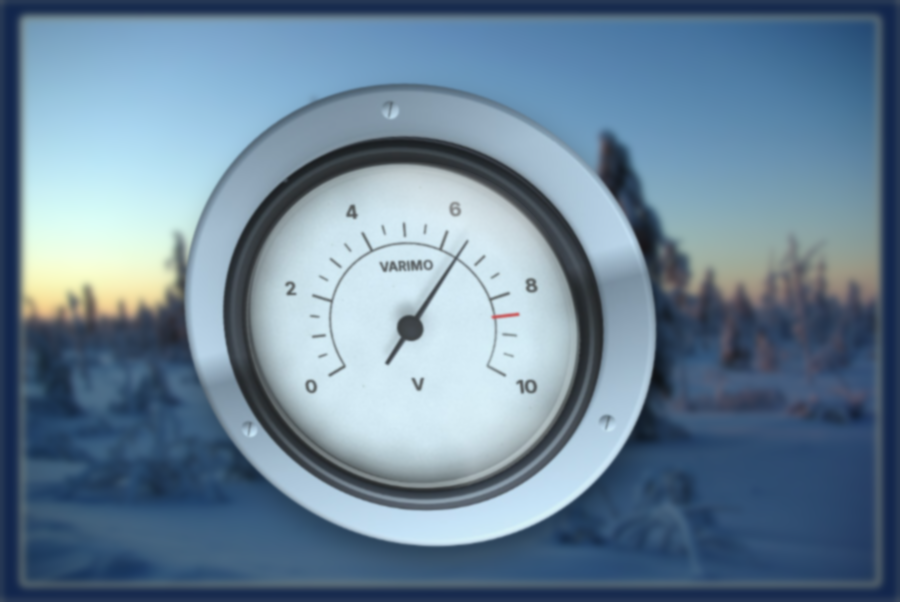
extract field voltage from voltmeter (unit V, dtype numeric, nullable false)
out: 6.5 V
